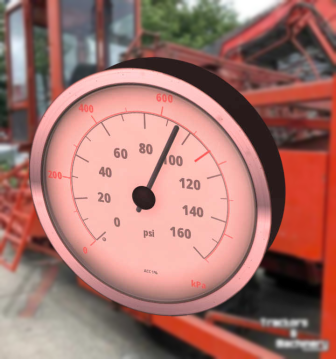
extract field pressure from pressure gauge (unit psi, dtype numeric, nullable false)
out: 95 psi
